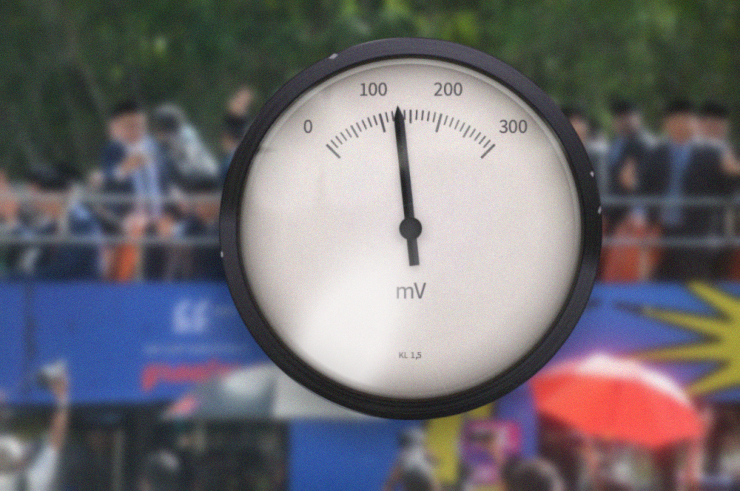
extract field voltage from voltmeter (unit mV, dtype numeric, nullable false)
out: 130 mV
